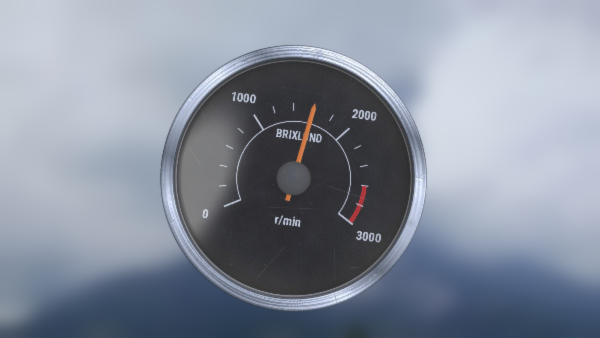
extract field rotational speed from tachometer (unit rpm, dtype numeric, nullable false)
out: 1600 rpm
